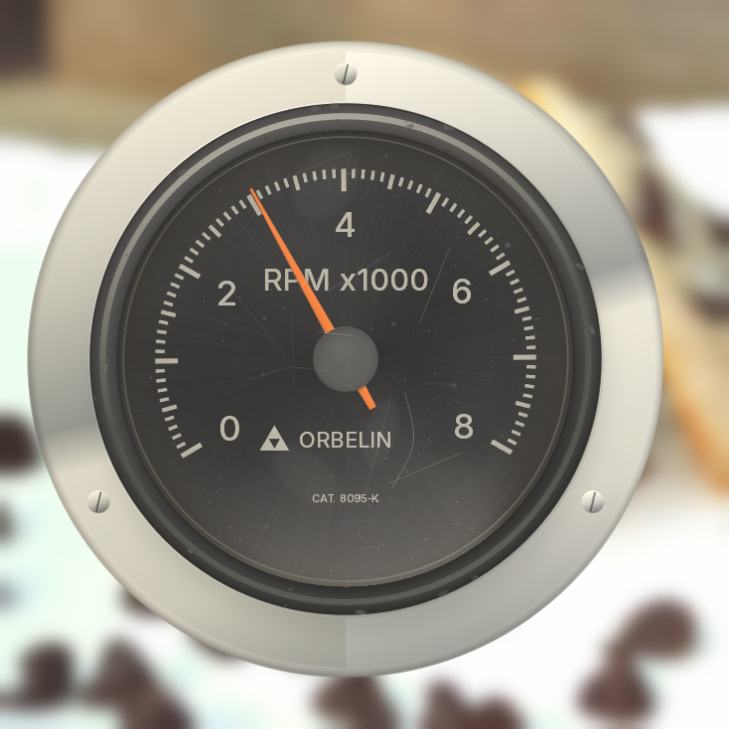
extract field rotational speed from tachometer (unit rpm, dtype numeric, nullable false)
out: 3050 rpm
